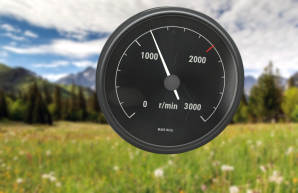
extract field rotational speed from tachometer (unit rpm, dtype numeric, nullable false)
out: 1200 rpm
